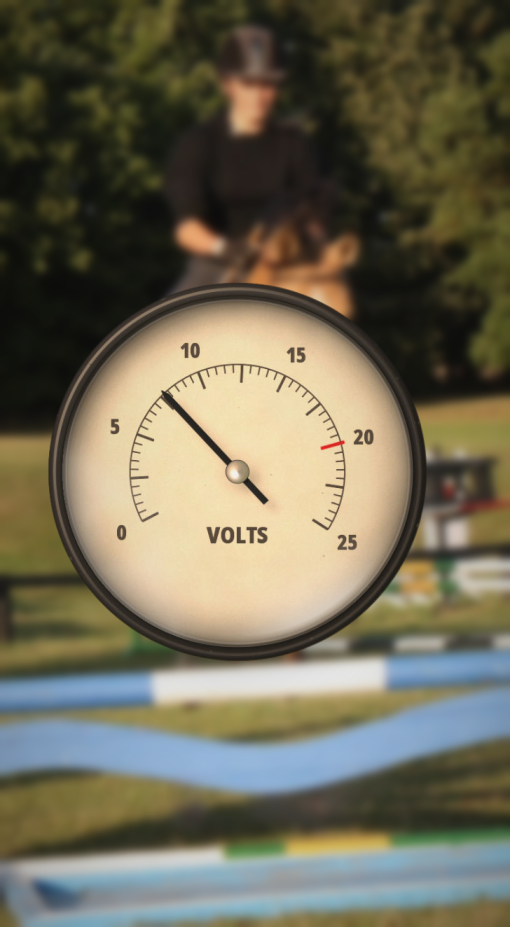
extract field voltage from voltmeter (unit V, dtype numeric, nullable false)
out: 7.75 V
